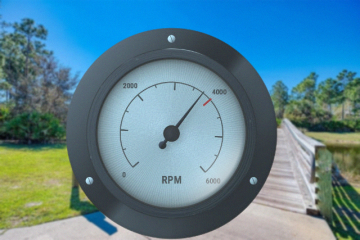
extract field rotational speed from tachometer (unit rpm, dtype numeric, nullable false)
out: 3750 rpm
